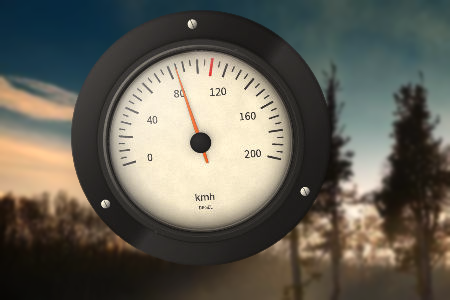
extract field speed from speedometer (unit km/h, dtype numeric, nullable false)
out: 85 km/h
